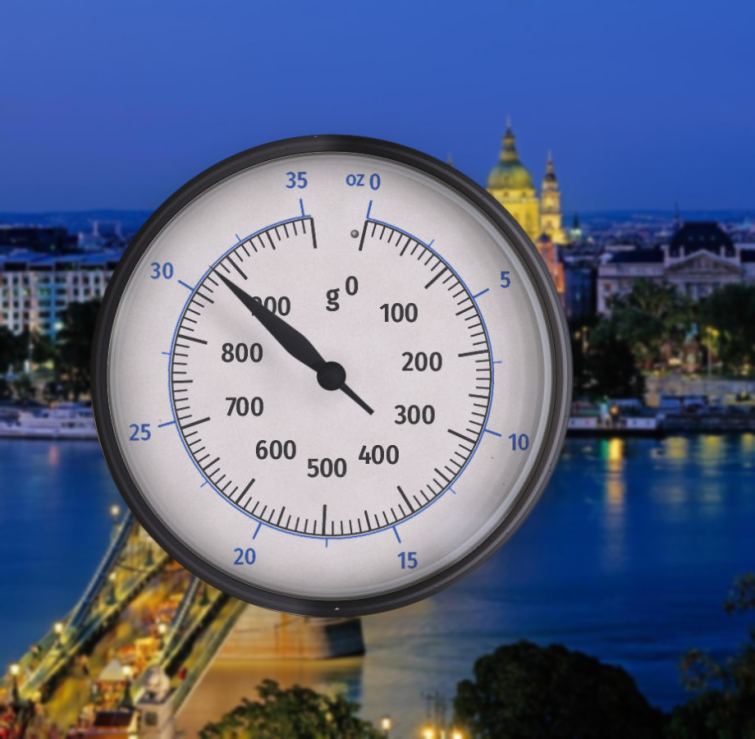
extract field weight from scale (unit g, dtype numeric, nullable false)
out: 880 g
